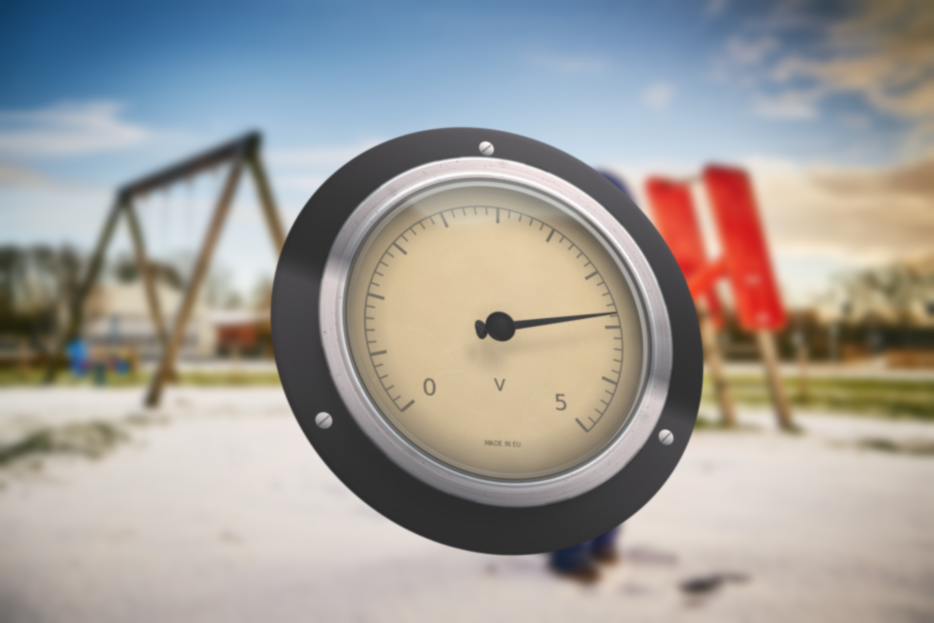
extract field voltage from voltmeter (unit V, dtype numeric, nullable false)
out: 3.9 V
